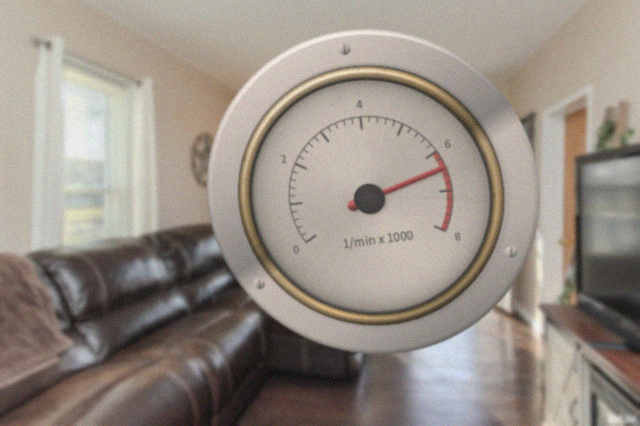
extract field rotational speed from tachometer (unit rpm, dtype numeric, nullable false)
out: 6400 rpm
